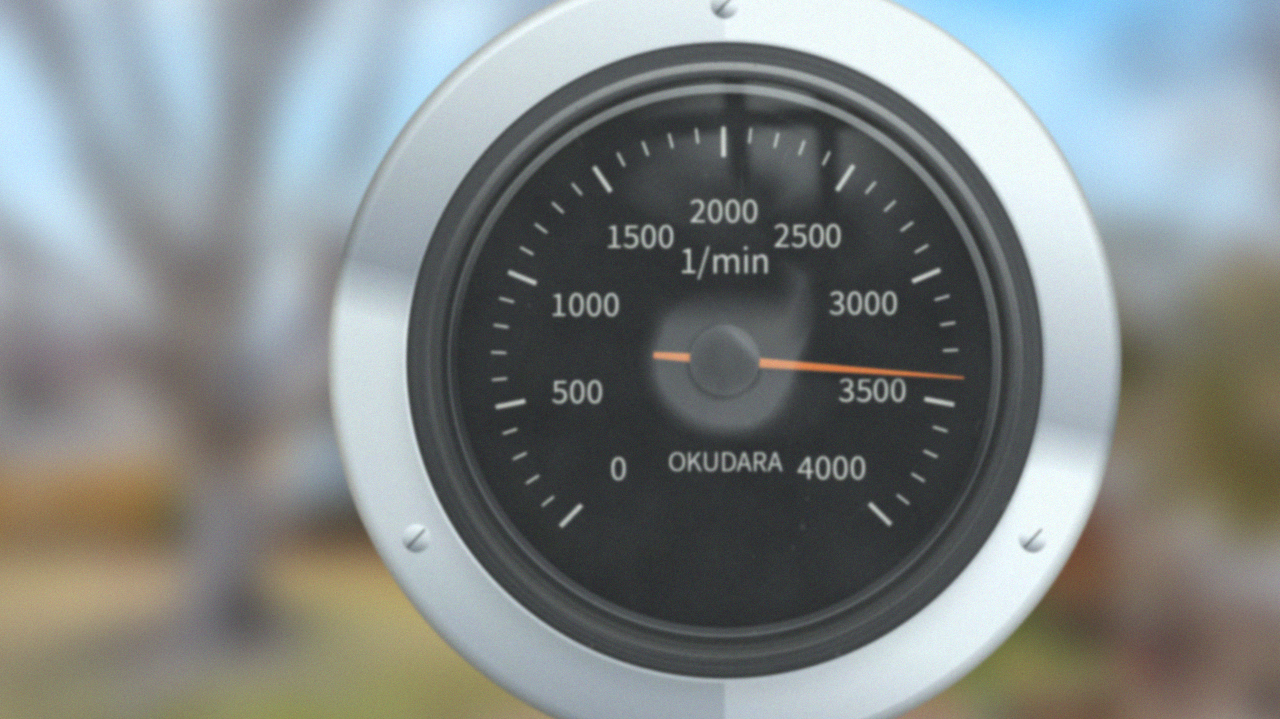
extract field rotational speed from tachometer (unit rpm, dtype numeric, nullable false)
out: 3400 rpm
